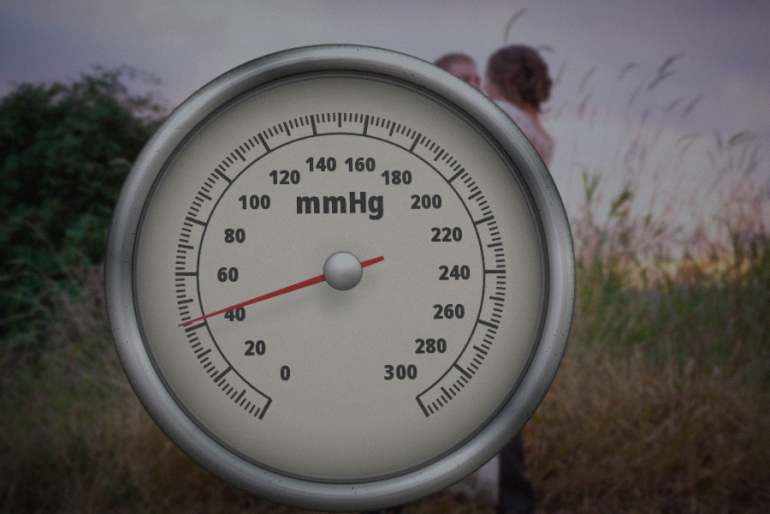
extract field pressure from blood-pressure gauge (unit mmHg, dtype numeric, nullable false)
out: 42 mmHg
